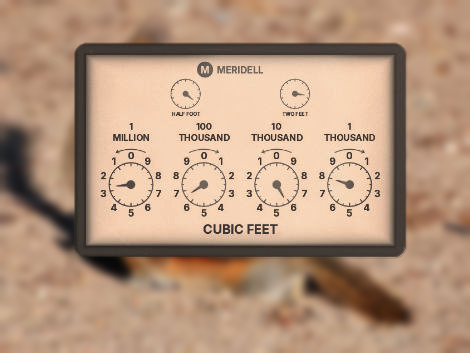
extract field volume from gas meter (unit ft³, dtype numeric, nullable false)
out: 265800 ft³
